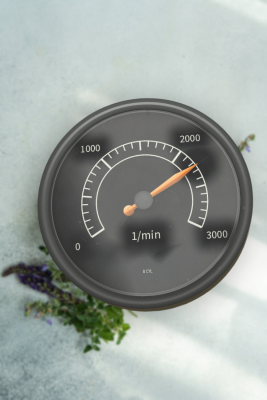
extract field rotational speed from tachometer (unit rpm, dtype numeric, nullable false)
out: 2250 rpm
